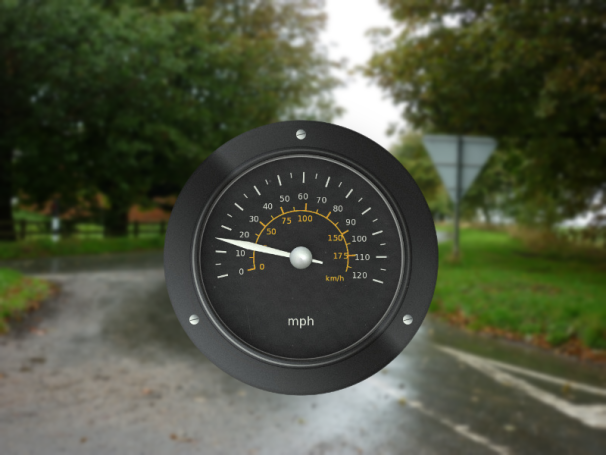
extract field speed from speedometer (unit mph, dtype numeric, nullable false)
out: 15 mph
